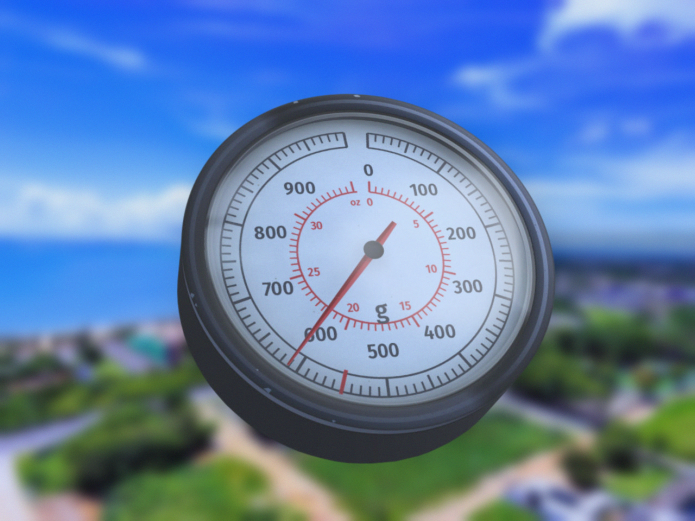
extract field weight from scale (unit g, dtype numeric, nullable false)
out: 610 g
